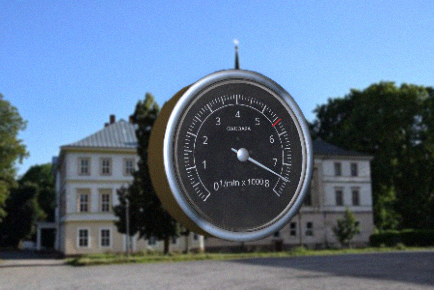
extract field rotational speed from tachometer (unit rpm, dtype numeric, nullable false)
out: 7500 rpm
